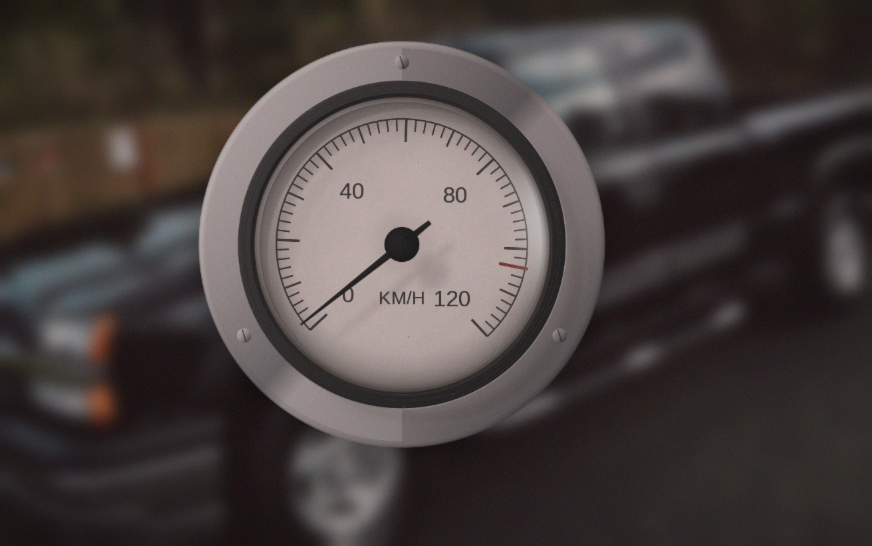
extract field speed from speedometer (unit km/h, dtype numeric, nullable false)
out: 2 km/h
